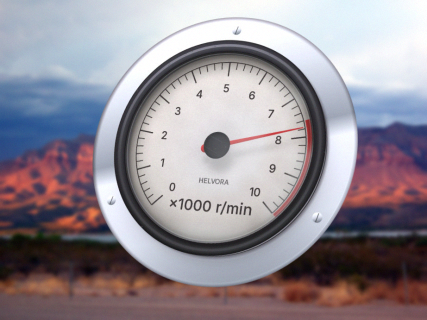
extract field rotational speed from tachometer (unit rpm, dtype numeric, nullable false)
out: 7800 rpm
